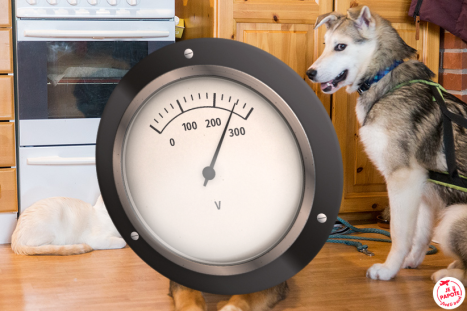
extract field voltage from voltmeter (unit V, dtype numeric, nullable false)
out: 260 V
